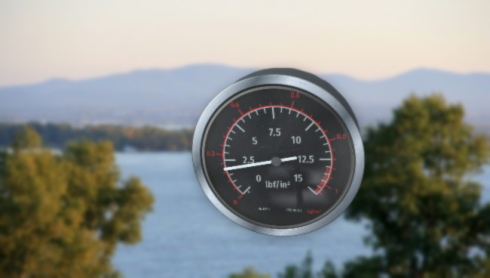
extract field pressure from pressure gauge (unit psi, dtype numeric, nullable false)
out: 2 psi
